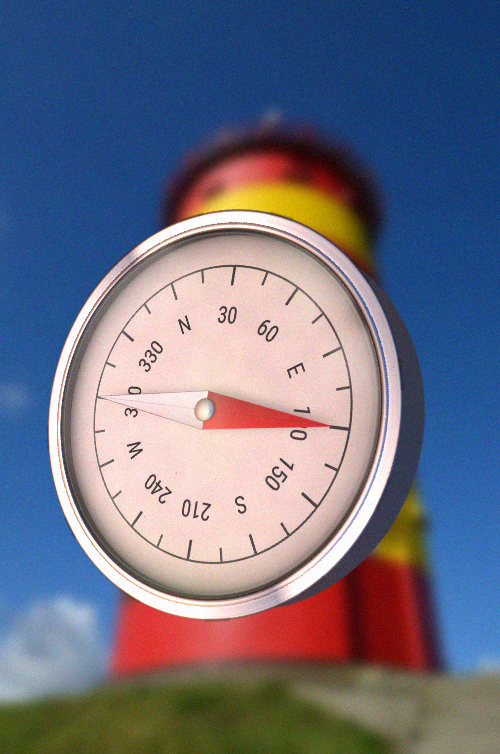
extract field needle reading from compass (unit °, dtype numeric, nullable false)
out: 120 °
